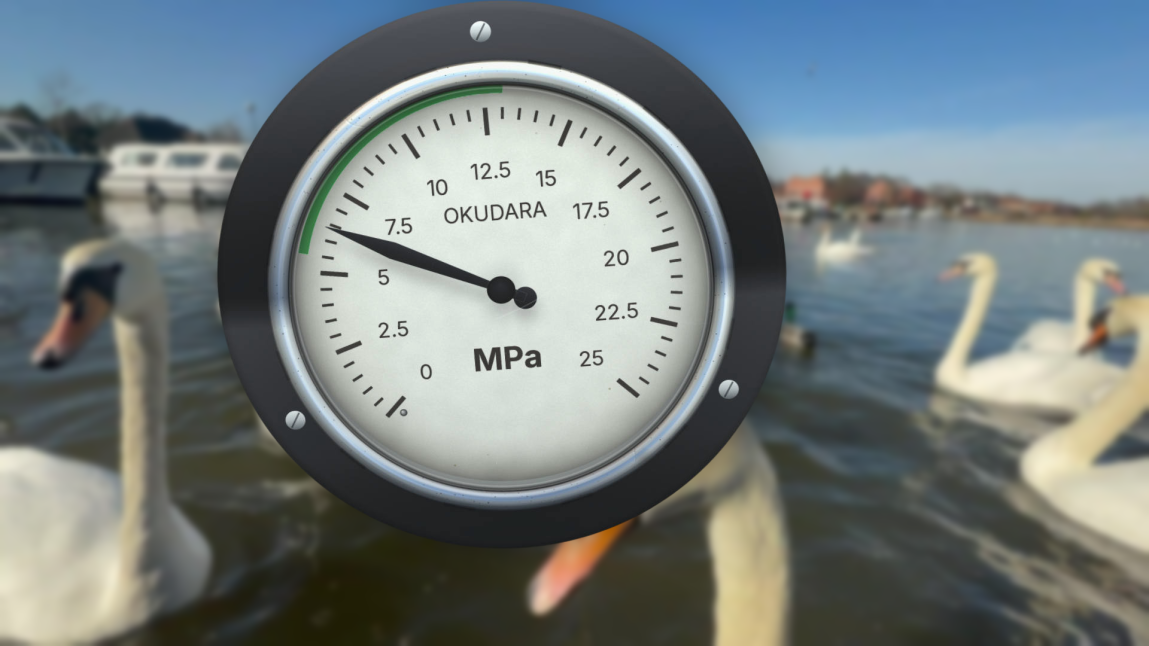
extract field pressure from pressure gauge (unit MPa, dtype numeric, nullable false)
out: 6.5 MPa
